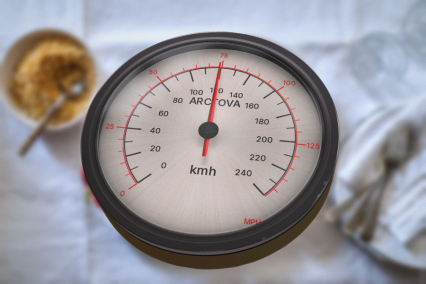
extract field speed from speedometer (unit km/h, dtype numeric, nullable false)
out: 120 km/h
